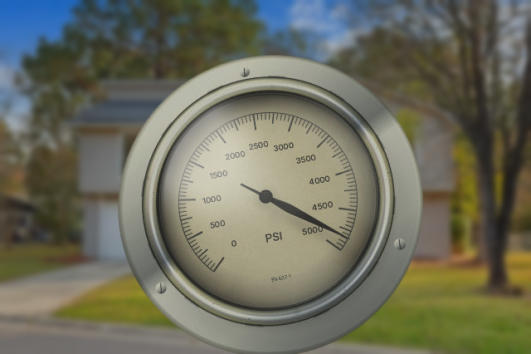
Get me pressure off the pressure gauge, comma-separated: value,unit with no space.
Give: 4850,psi
